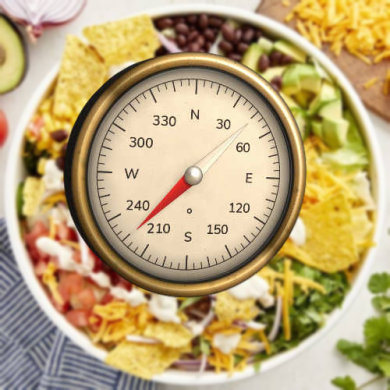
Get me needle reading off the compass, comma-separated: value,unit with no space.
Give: 225,°
